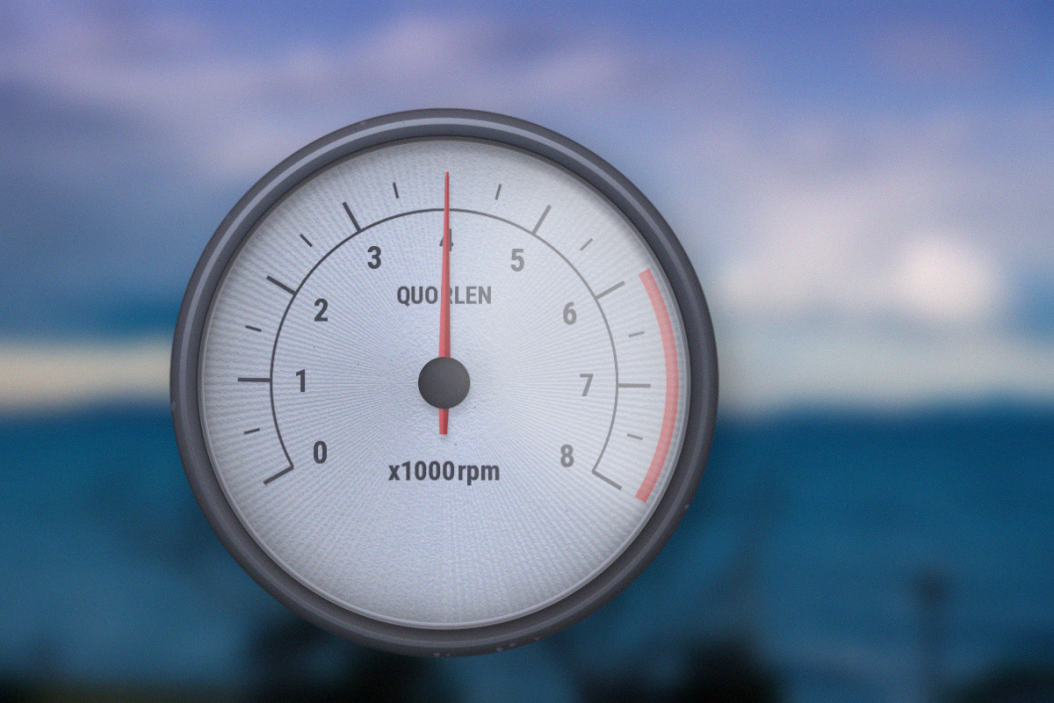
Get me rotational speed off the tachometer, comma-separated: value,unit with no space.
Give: 4000,rpm
